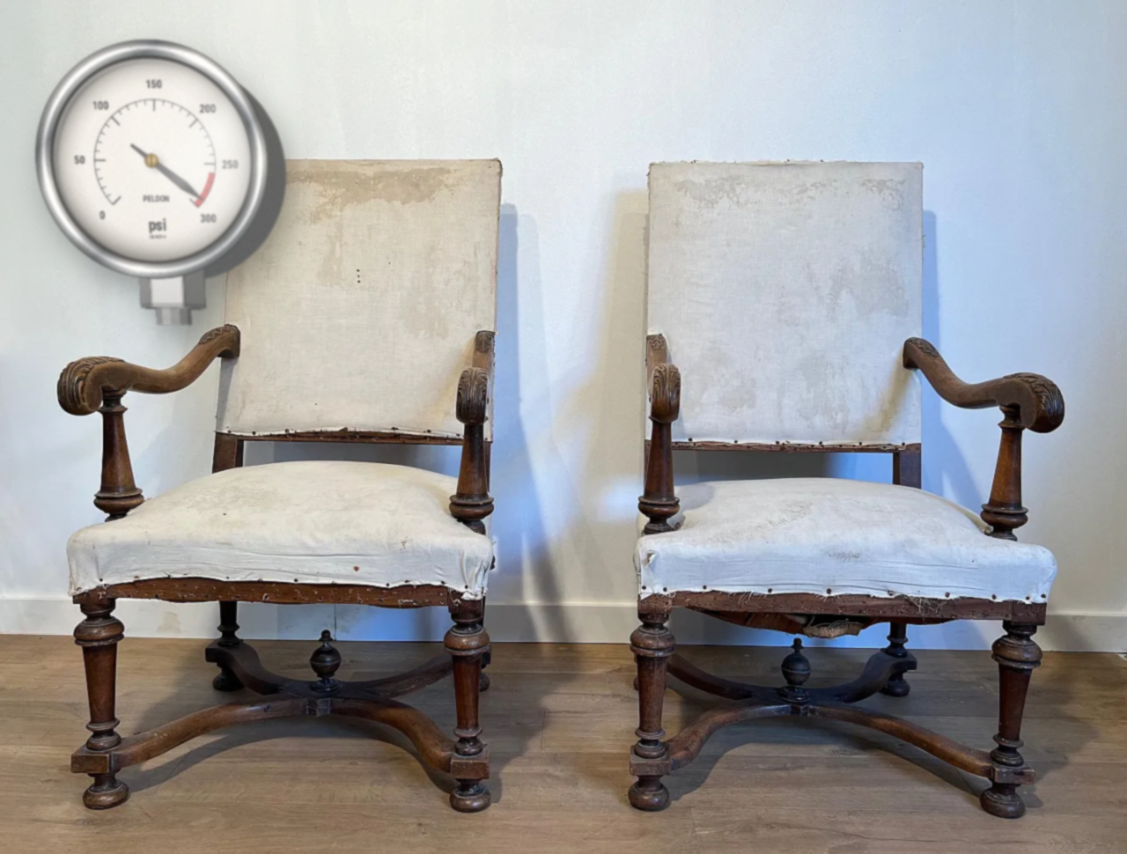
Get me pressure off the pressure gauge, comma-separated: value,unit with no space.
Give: 290,psi
